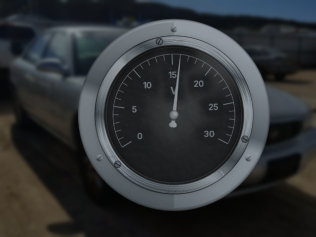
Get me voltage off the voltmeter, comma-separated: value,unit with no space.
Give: 16,V
